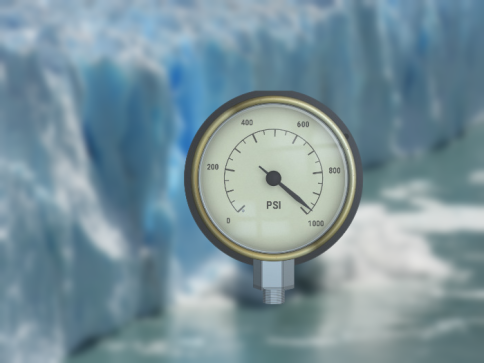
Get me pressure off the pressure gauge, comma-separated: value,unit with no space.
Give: 975,psi
